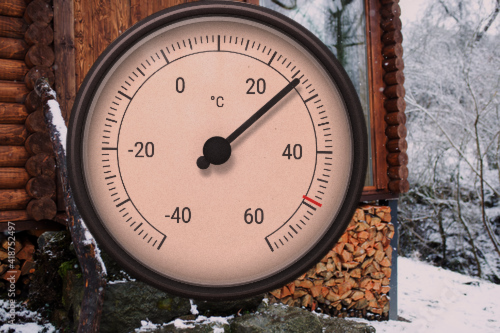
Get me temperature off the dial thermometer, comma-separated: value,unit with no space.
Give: 26,°C
